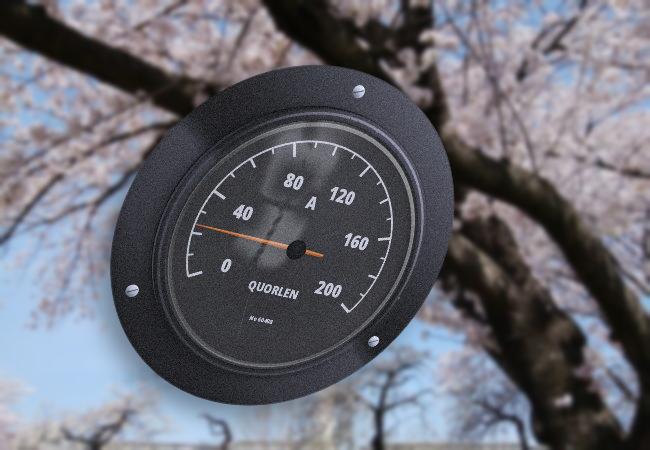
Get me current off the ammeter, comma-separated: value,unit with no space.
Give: 25,A
